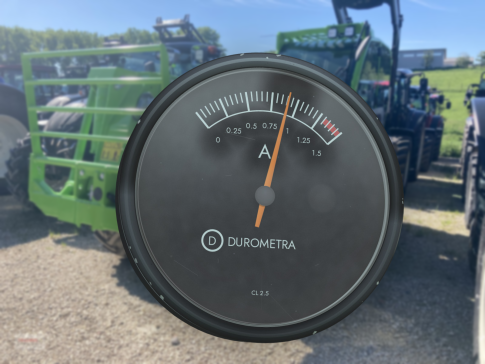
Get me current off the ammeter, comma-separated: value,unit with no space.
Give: 0.9,A
